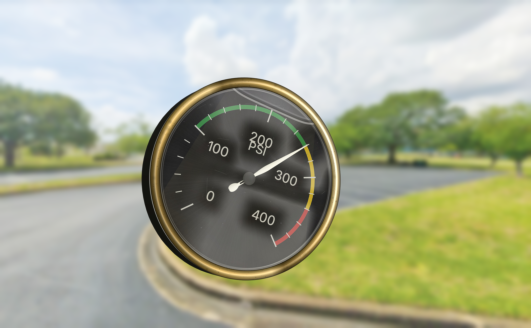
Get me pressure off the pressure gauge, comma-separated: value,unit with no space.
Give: 260,psi
